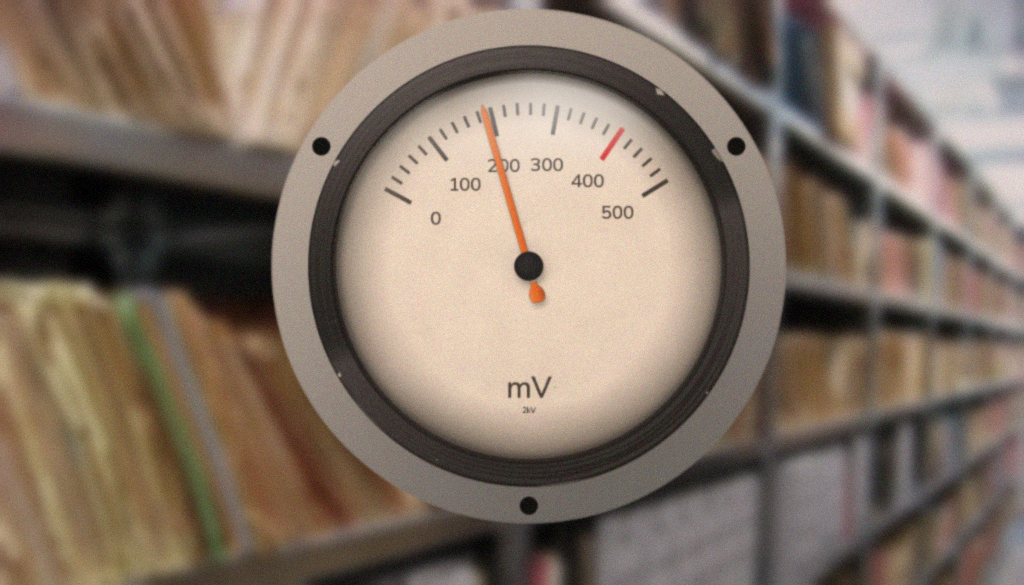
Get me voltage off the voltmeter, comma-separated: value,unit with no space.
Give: 190,mV
